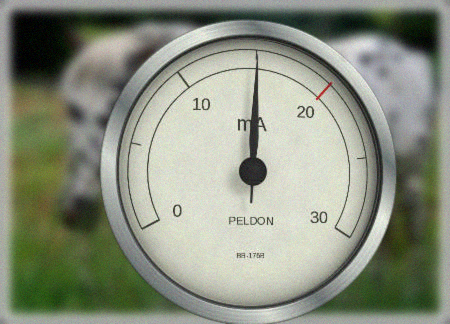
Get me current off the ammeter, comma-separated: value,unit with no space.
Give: 15,mA
